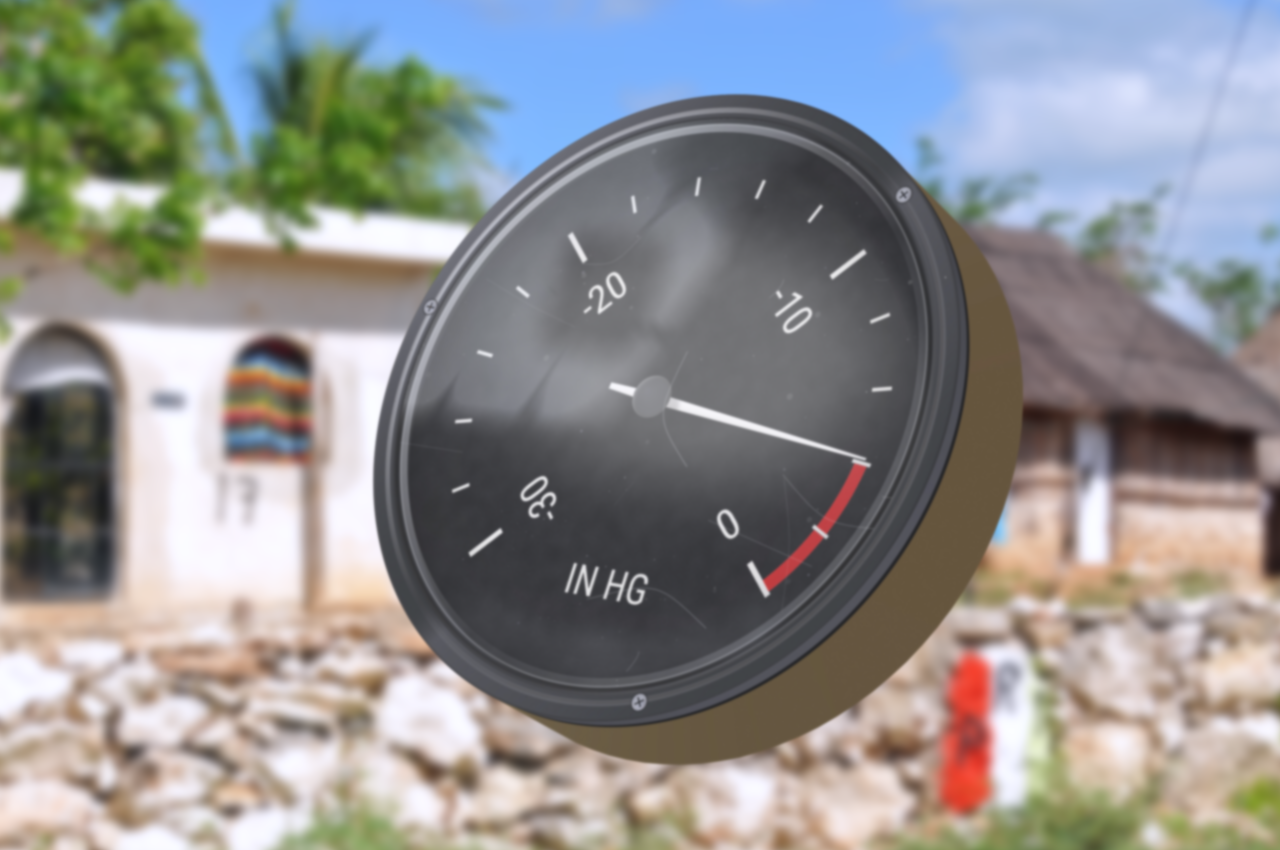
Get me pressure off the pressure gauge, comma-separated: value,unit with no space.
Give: -4,inHg
